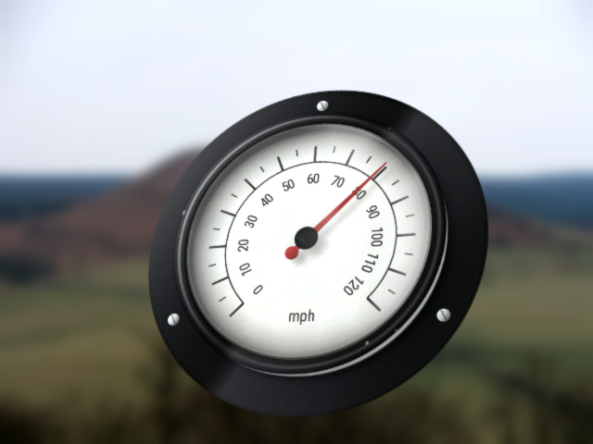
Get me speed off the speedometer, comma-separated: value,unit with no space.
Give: 80,mph
